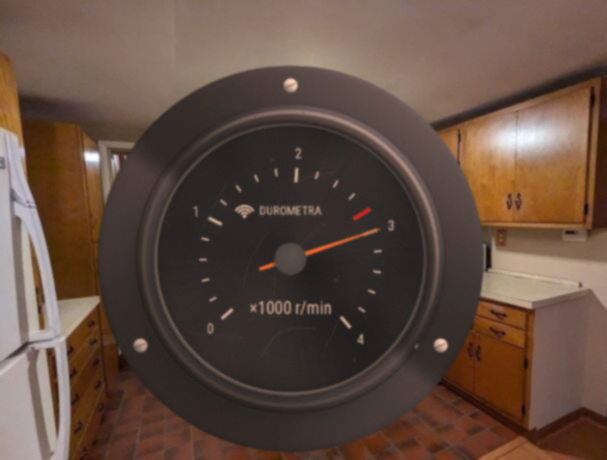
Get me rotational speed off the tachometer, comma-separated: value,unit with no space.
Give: 3000,rpm
